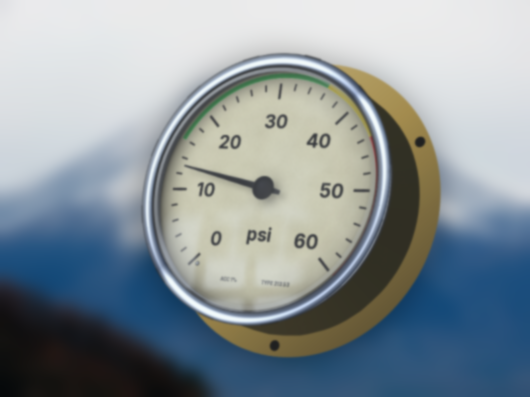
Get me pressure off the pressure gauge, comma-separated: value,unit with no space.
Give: 13,psi
